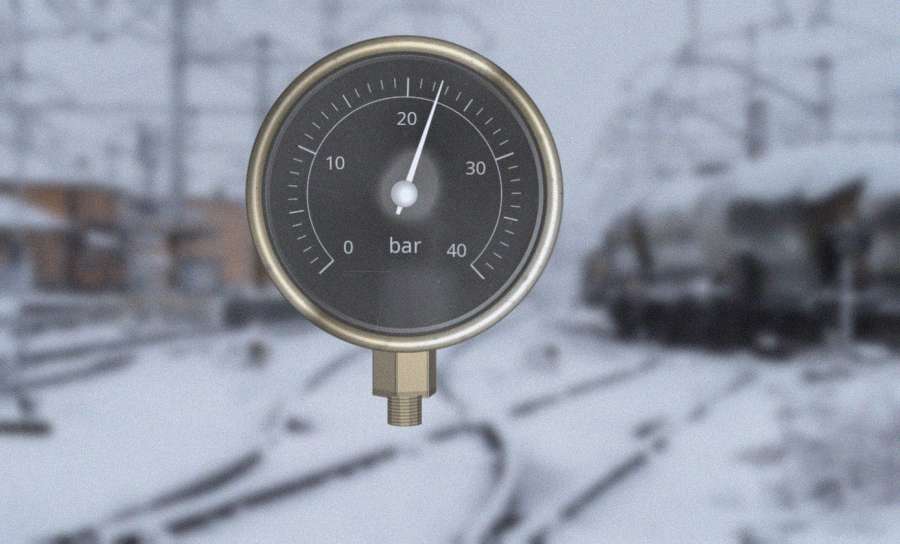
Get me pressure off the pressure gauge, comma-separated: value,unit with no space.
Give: 22.5,bar
